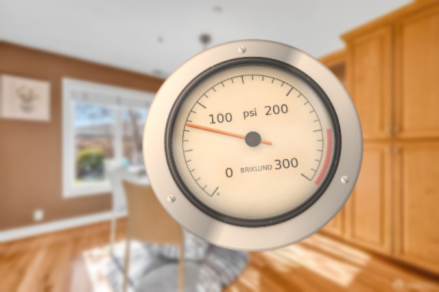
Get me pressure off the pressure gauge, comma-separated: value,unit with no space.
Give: 75,psi
